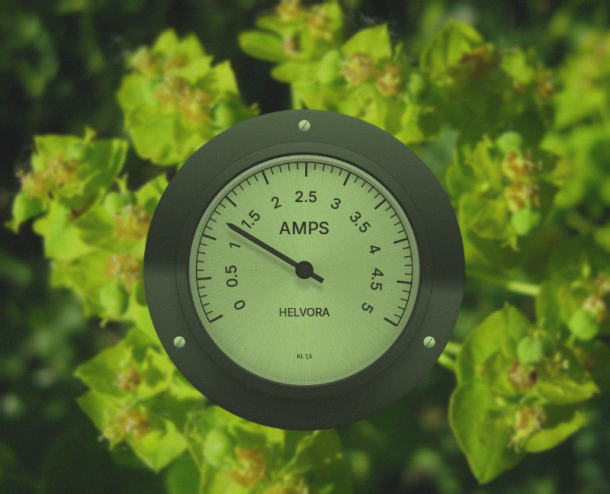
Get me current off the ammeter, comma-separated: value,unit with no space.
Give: 1.25,A
